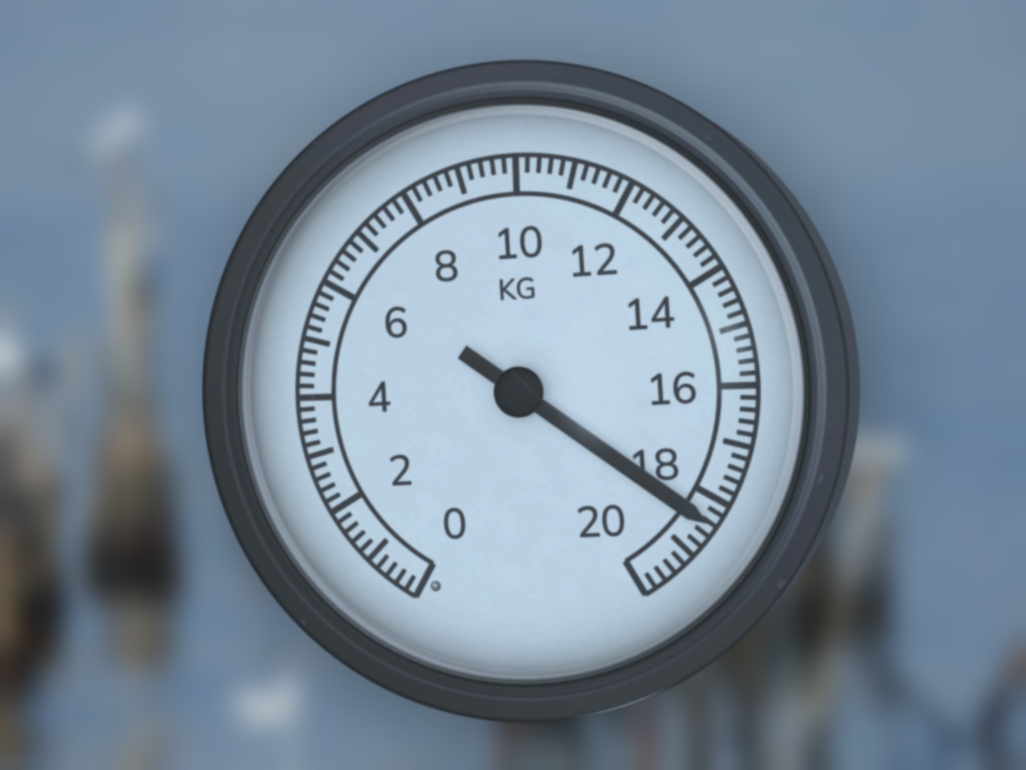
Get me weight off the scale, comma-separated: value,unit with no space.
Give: 18.4,kg
